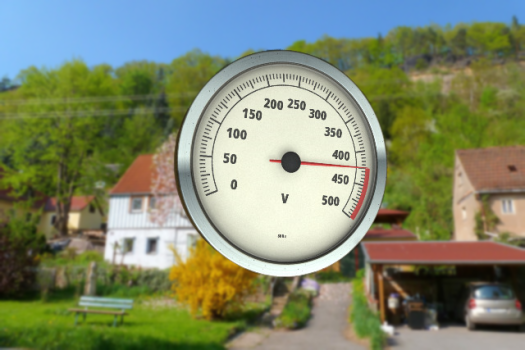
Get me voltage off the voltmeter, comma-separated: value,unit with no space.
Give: 425,V
